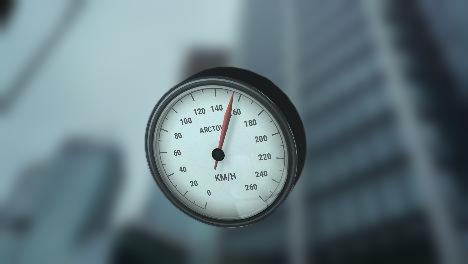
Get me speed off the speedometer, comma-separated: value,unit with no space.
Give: 155,km/h
